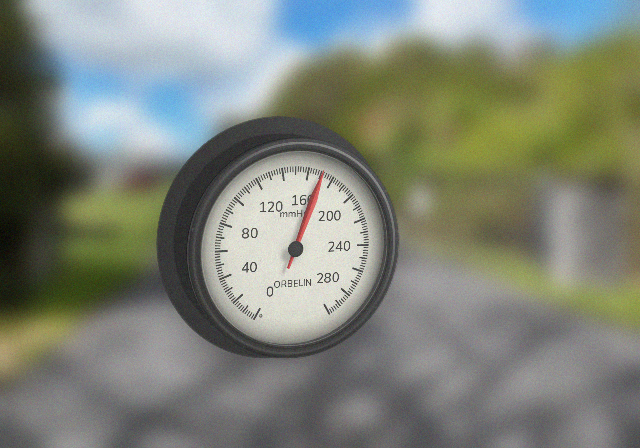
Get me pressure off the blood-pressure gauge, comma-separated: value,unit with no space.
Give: 170,mmHg
